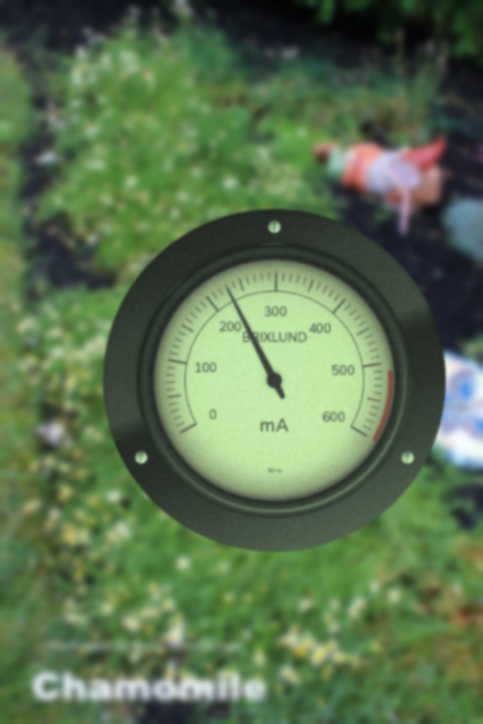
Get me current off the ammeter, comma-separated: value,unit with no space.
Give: 230,mA
